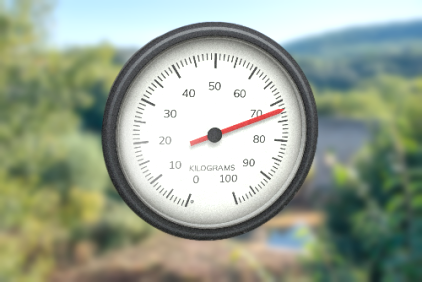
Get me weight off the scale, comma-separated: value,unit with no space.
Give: 72,kg
